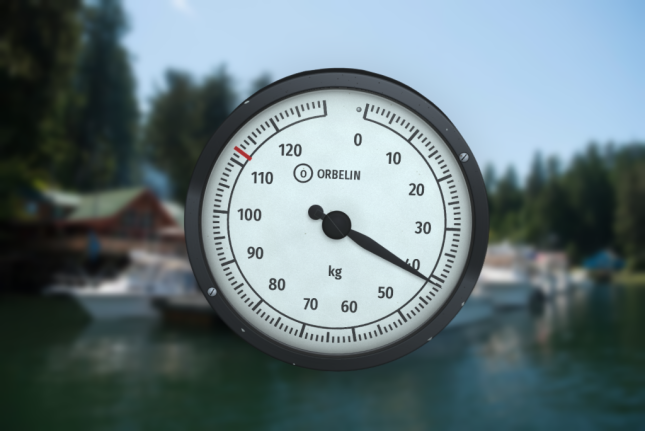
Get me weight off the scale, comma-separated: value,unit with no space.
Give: 41,kg
